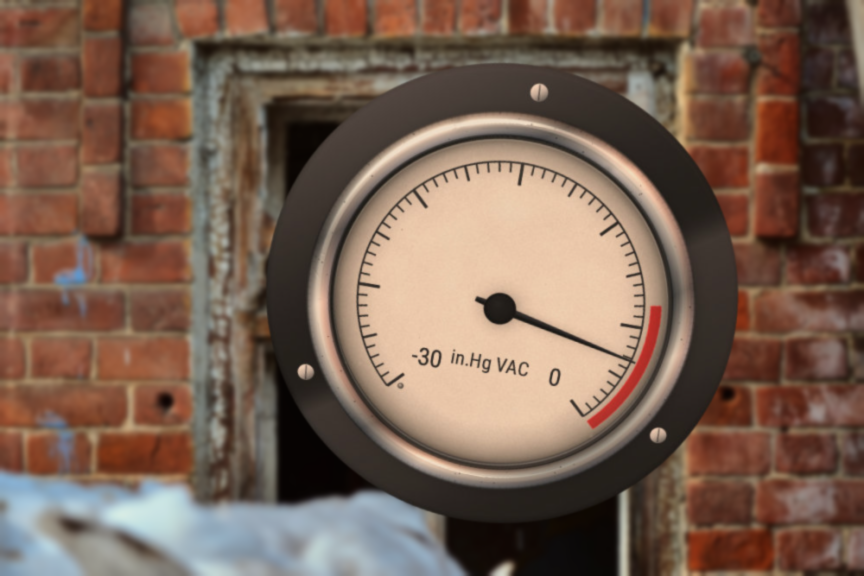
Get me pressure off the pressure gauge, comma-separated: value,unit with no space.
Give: -3.5,inHg
